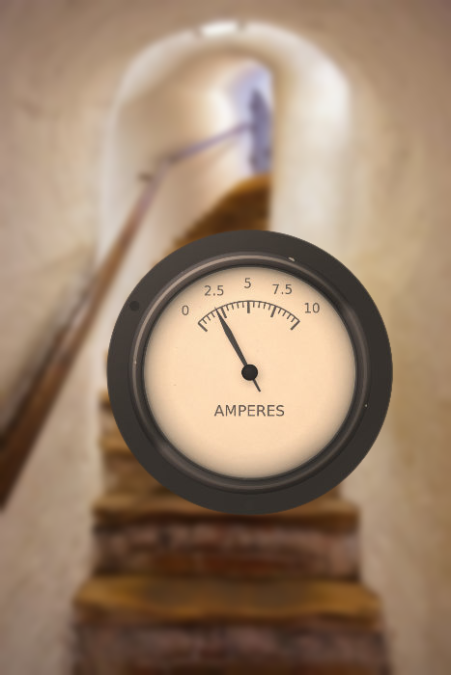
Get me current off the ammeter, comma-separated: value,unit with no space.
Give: 2,A
